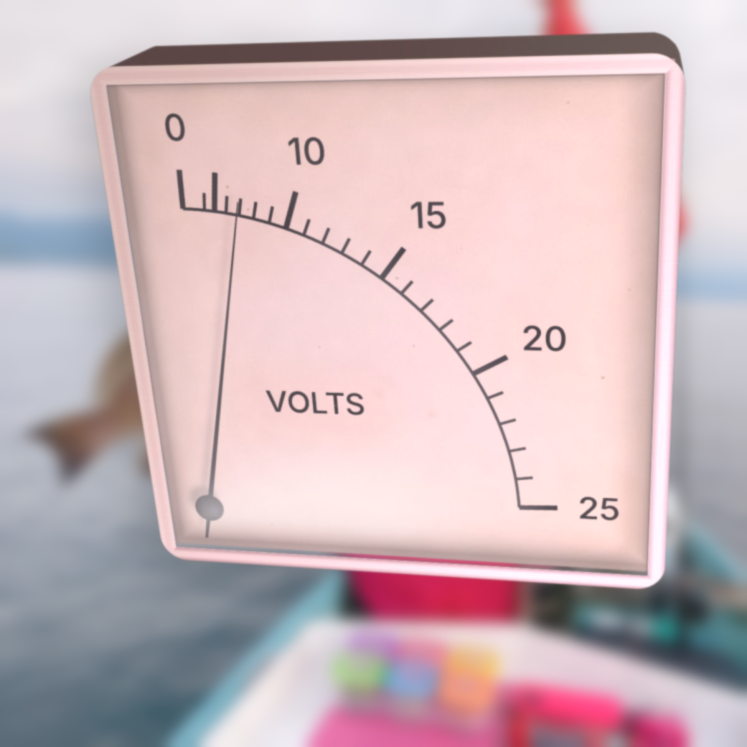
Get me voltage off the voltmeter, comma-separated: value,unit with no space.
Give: 7,V
